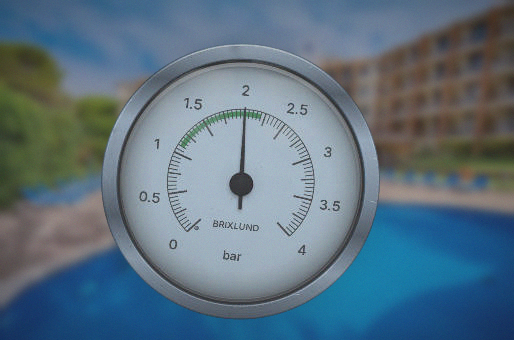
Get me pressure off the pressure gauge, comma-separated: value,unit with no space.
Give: 2,bar
